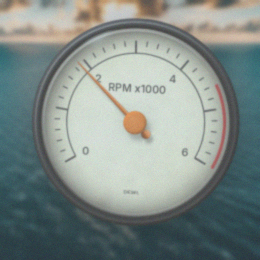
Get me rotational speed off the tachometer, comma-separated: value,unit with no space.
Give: 1900,rpm
